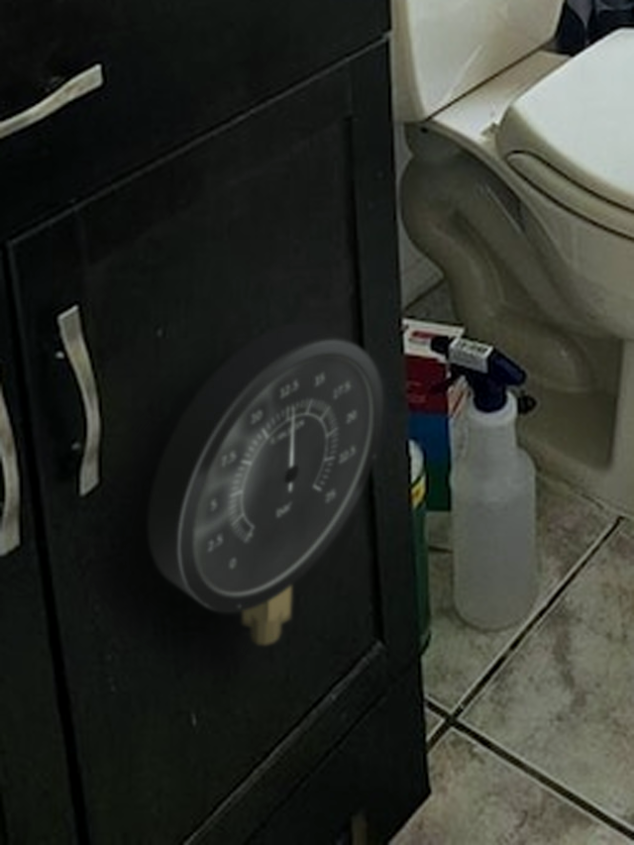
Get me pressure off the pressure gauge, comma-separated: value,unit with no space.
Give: 12.5,bar
